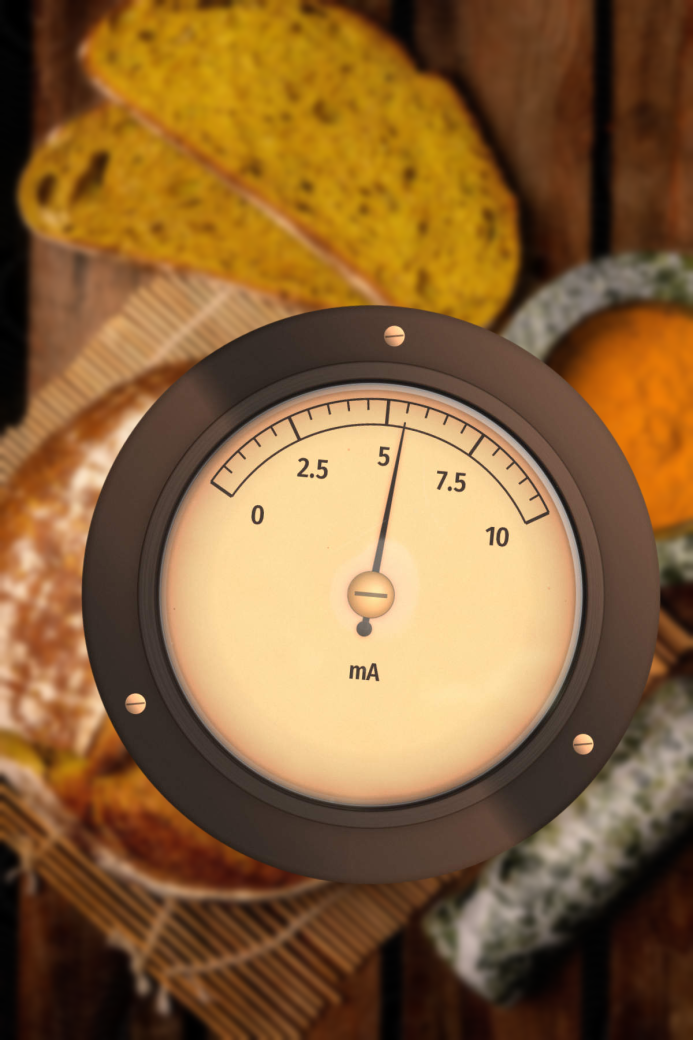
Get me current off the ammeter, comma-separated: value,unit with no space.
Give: 5.5,mA
